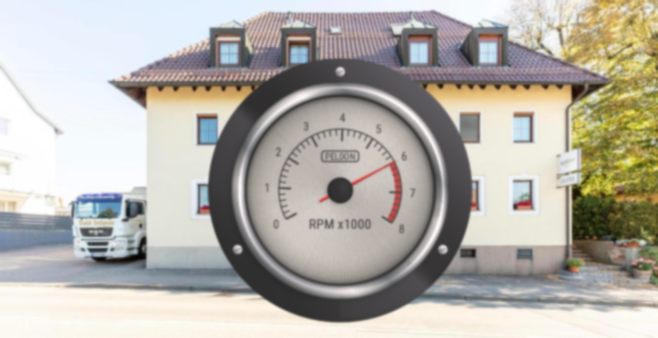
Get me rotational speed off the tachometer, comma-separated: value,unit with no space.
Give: 6000,rpm
